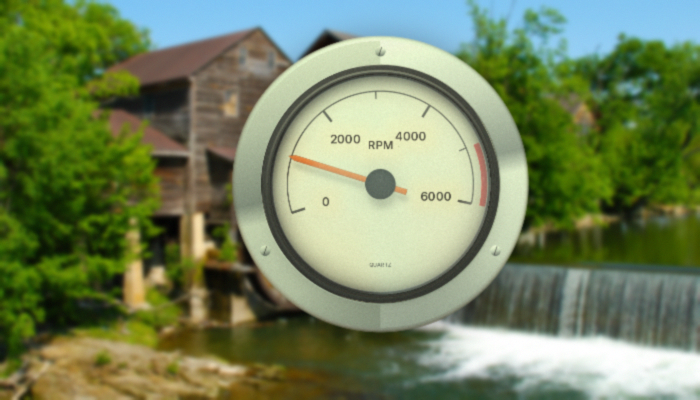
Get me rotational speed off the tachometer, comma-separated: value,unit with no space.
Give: 1000,rpm
